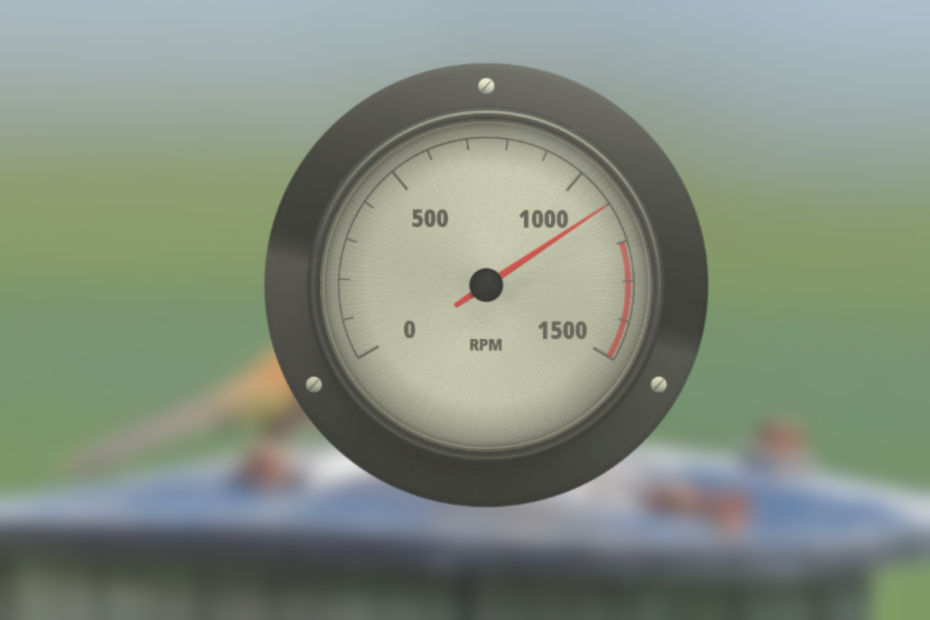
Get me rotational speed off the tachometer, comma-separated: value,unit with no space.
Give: 1100,rpm
